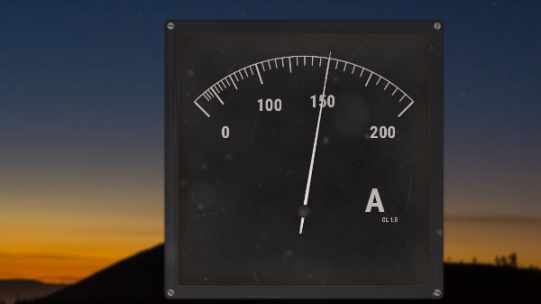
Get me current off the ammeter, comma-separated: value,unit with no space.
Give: 150,A
